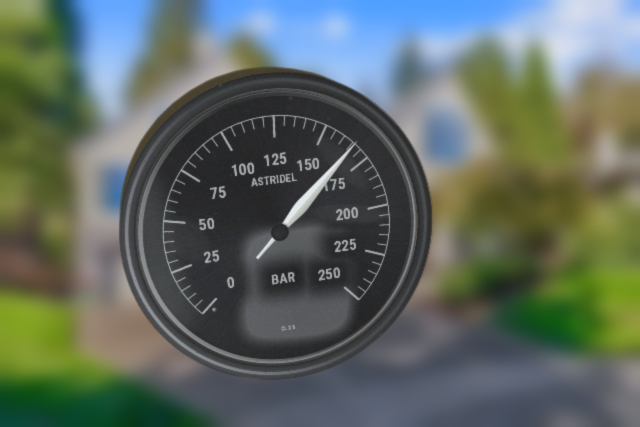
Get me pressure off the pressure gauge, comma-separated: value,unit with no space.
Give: 165,bar
